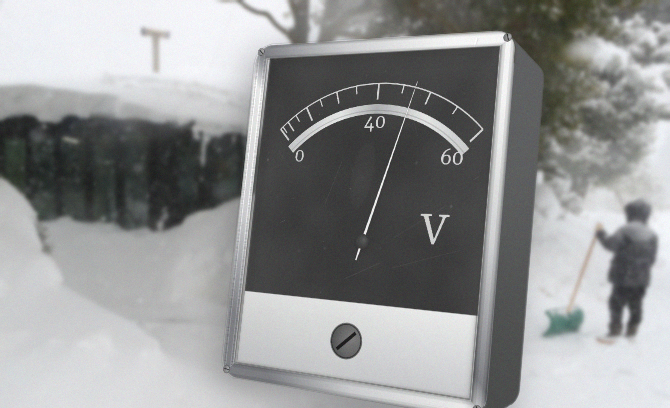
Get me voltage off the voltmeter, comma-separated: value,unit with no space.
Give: 47.5,V
